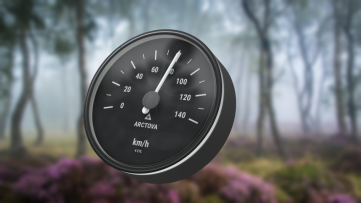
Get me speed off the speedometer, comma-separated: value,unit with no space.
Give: 80,km/h
